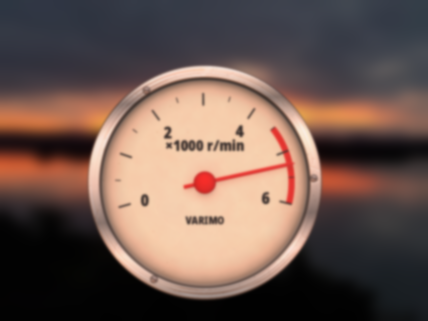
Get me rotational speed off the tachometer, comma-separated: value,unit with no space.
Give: 5250,rpm
